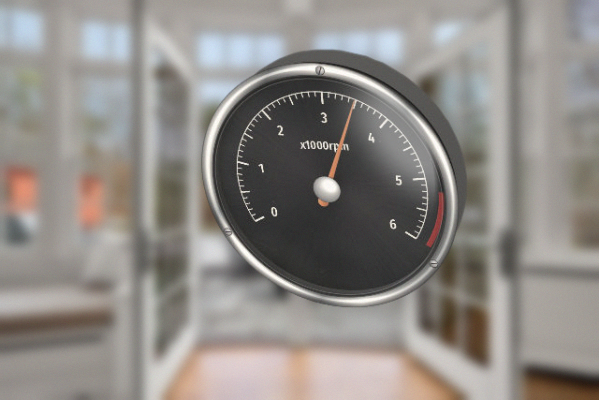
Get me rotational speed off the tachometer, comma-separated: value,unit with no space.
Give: 3500,rpm
